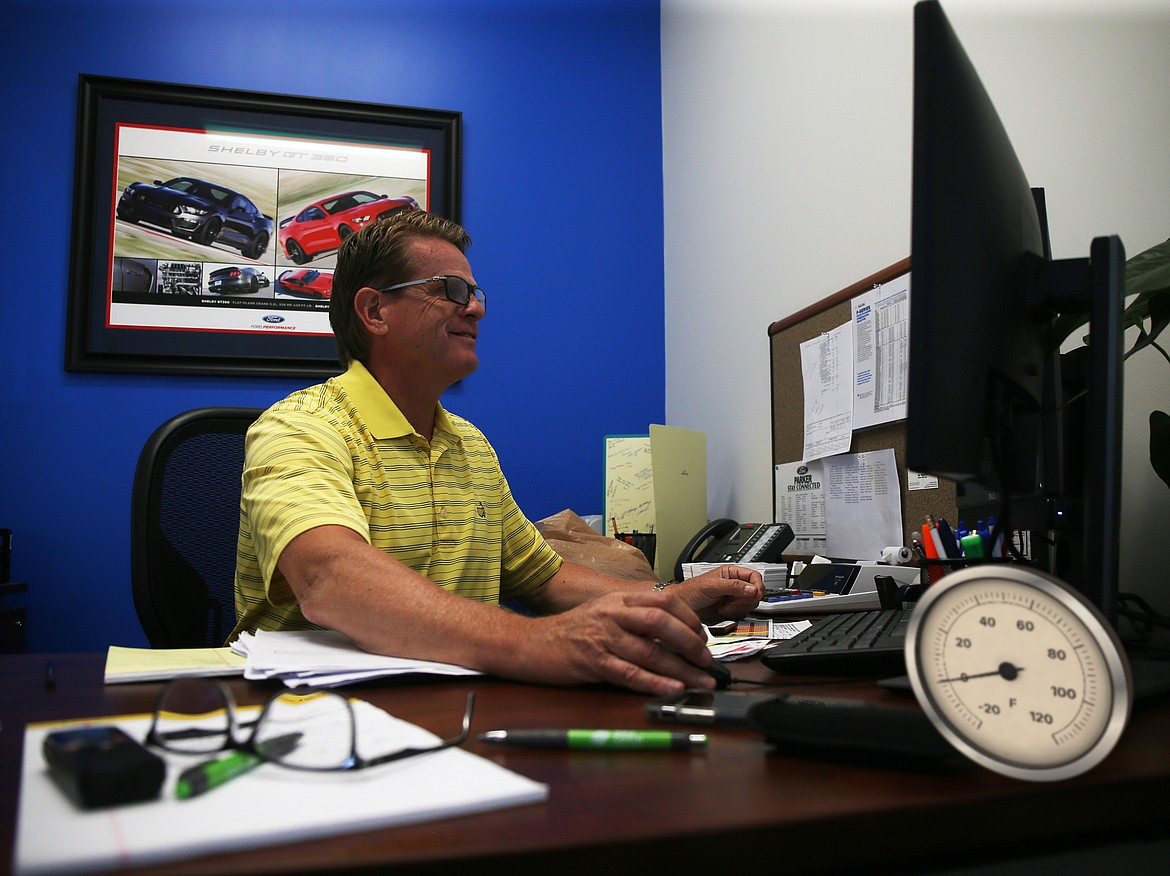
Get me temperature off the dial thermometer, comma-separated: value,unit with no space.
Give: 0,°F
